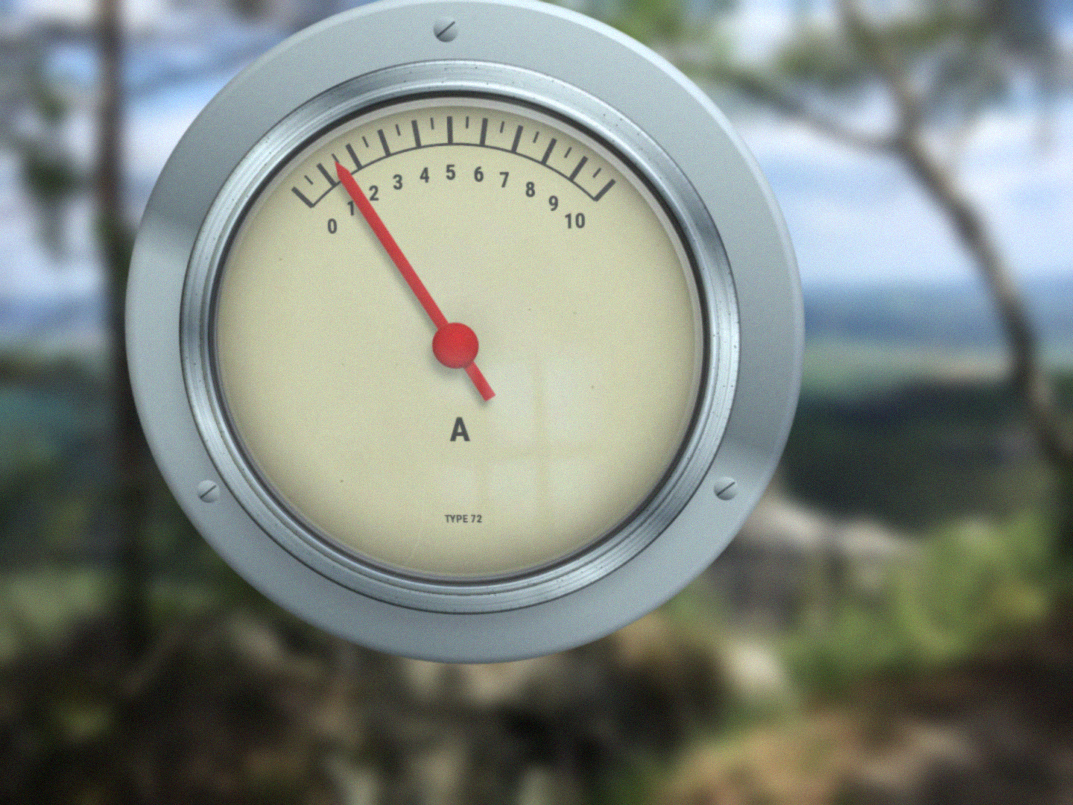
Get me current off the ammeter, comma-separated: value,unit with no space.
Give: 1.5,A
